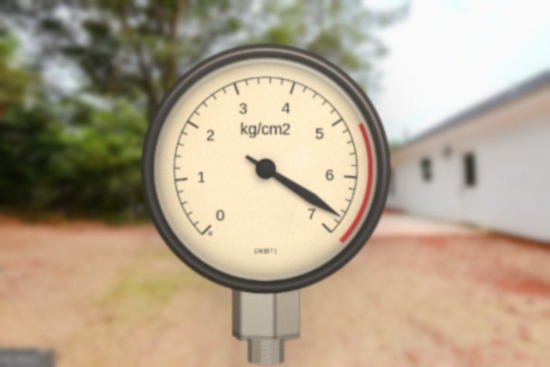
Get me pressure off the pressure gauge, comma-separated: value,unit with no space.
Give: 6.7,kg/cm²
